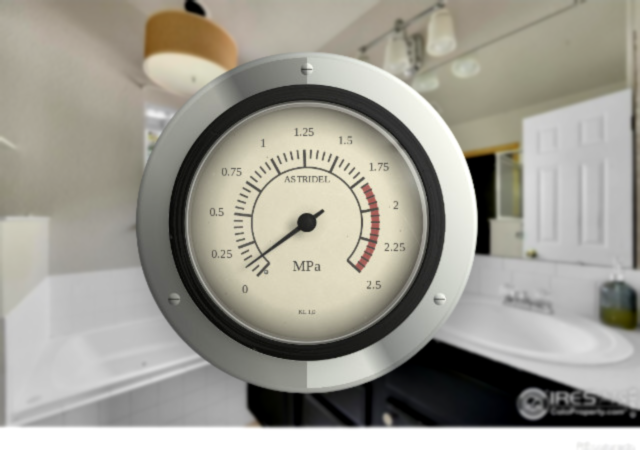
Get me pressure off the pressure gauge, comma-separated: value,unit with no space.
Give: 0.1,MPa
